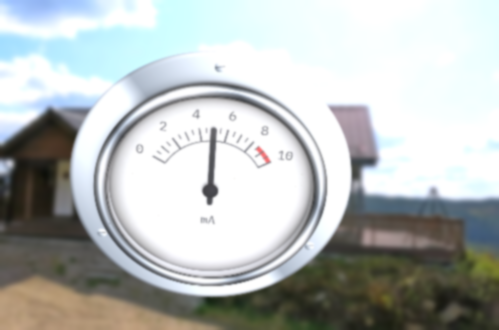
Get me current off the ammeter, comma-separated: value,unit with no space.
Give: 5,mA
